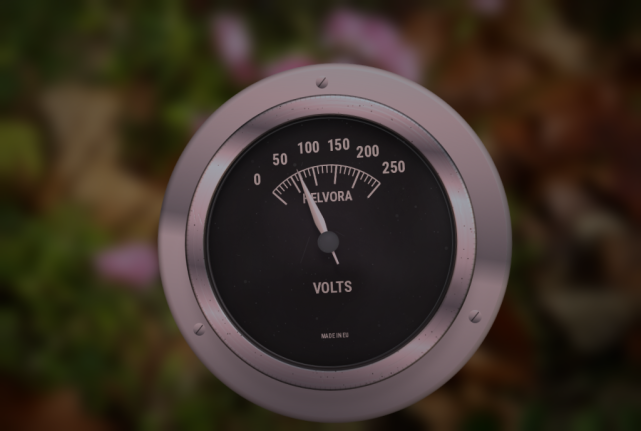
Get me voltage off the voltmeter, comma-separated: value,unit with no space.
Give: 70,V
